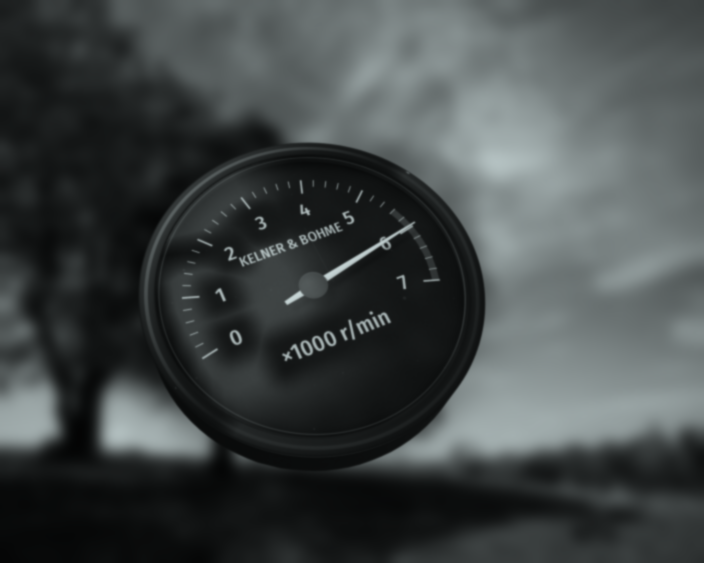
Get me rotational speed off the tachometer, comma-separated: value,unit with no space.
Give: 6000,rpm
